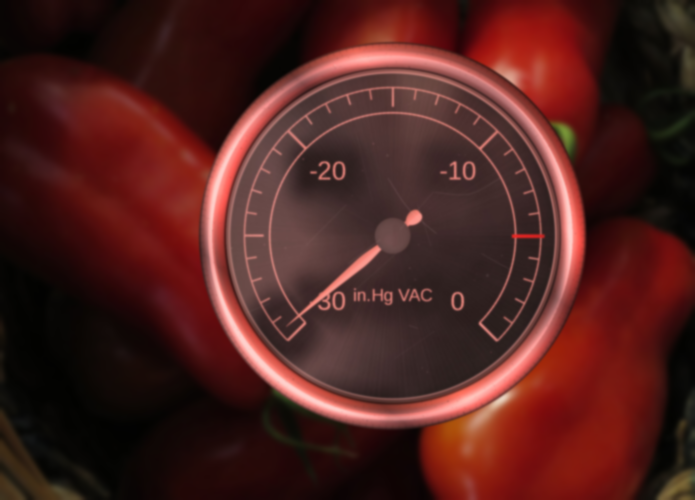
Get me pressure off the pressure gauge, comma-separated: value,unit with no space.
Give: -29.5,inHg
